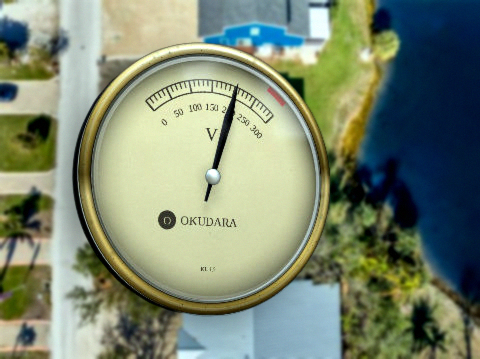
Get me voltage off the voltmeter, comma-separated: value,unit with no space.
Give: 200,V
